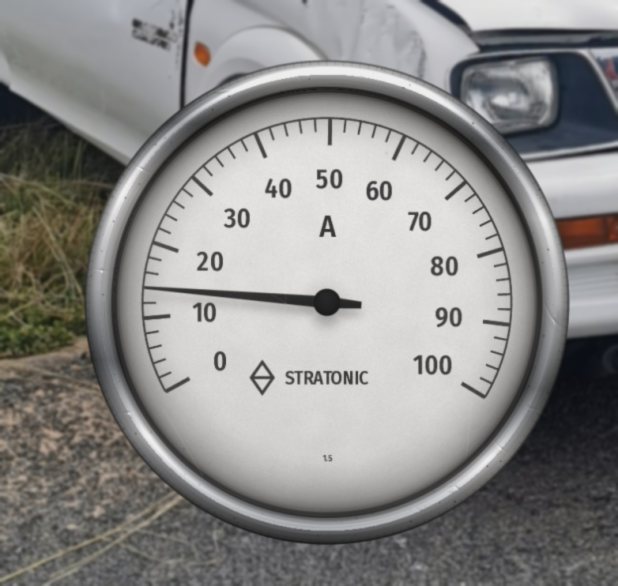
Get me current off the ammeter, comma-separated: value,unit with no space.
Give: 14,A
